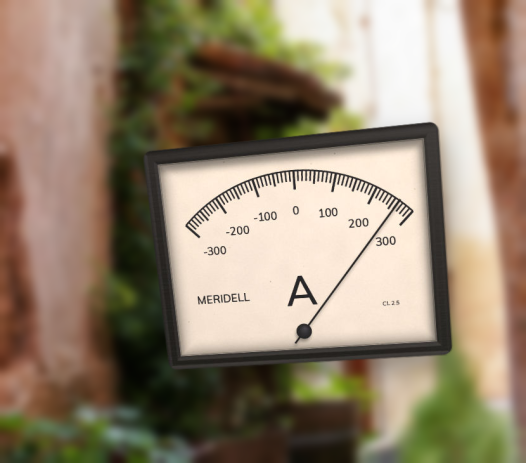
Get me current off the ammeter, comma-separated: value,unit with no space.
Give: 260,A
